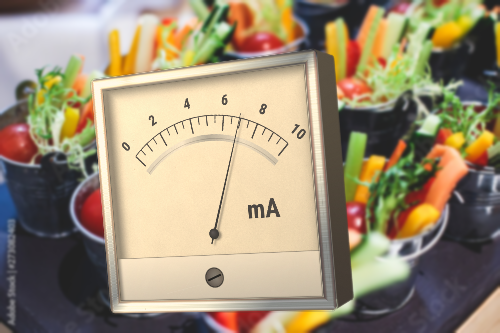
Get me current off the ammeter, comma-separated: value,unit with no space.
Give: 7,mA
